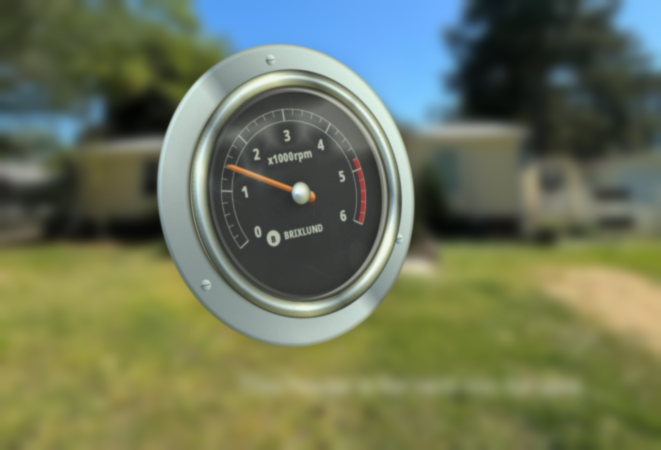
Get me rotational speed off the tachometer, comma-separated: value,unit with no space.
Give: 1400,rpm
